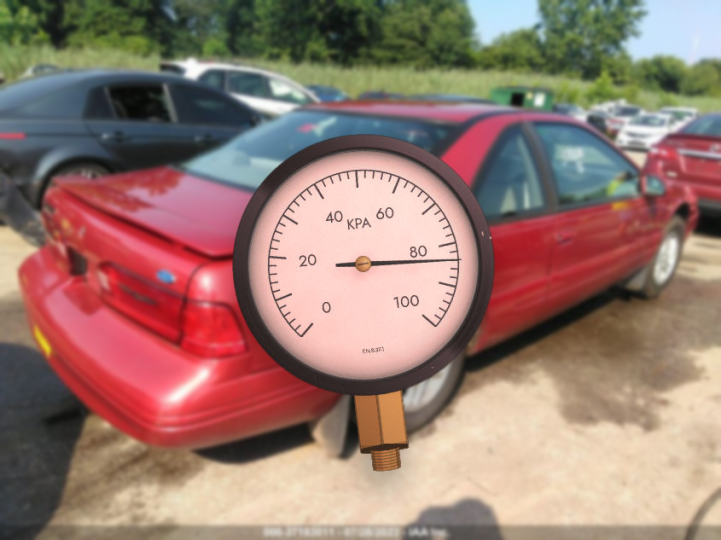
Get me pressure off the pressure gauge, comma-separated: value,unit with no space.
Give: 84,kPa
